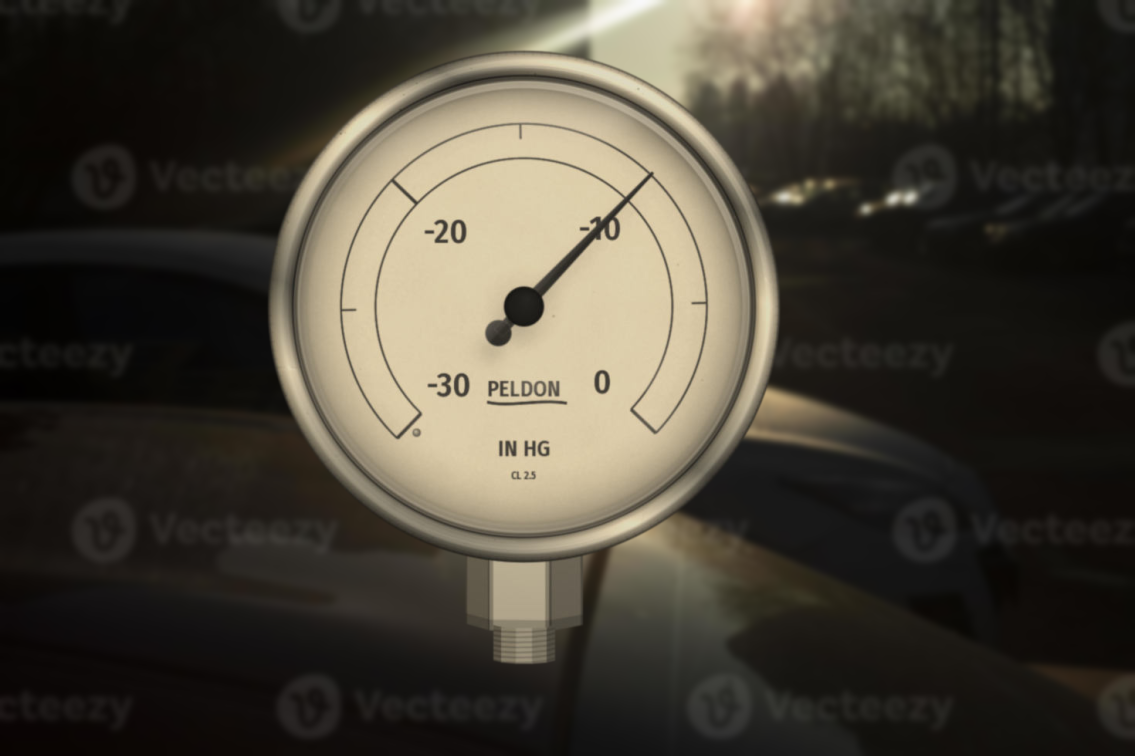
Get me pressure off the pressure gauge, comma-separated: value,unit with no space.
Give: -10,inHg
